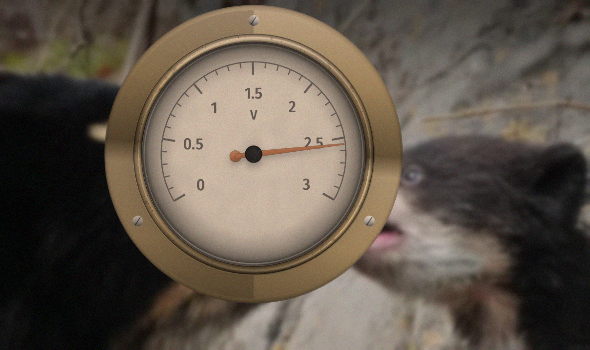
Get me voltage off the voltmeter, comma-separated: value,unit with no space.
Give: 2.55,V
